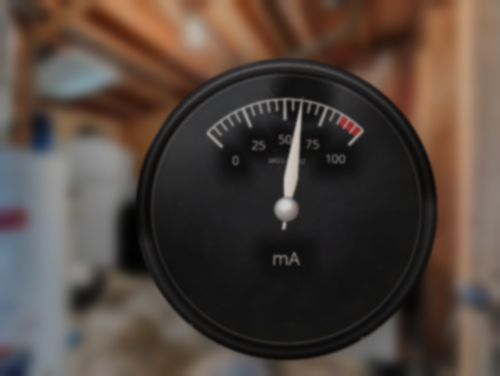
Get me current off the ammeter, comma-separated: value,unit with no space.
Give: 60,mA
